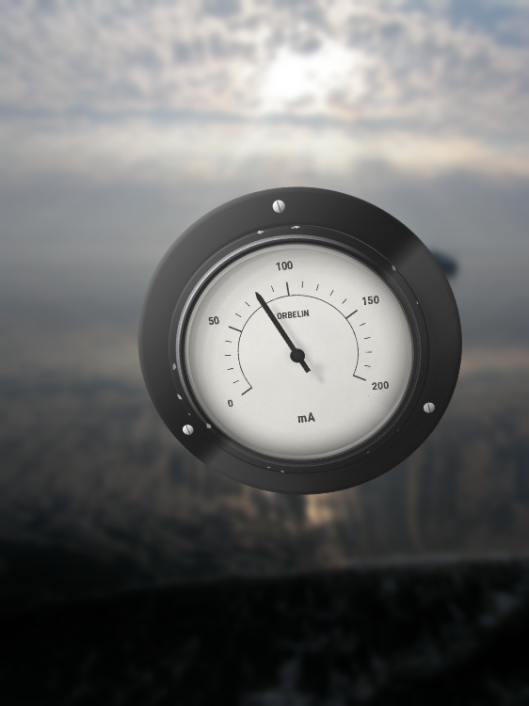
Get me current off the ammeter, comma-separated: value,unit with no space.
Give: 80,mA
